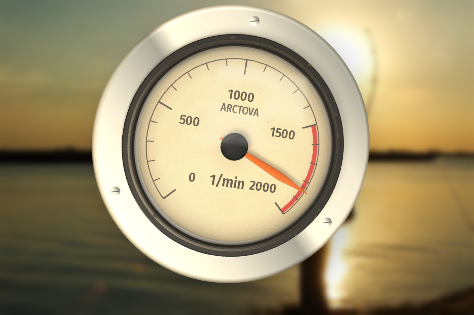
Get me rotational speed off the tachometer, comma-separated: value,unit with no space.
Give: 1850,rpm
